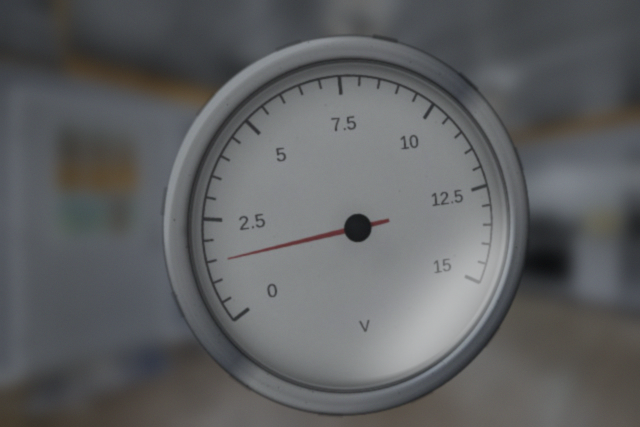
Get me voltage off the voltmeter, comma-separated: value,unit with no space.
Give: 1.5,V
